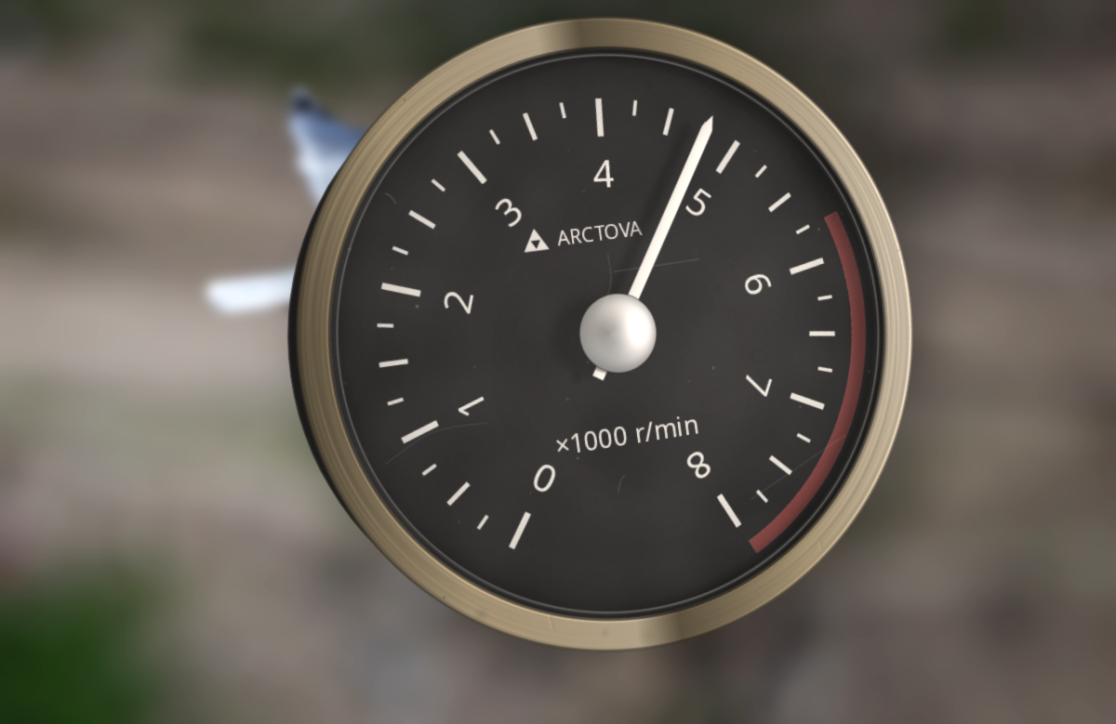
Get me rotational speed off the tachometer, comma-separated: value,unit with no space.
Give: 4750,rpm
